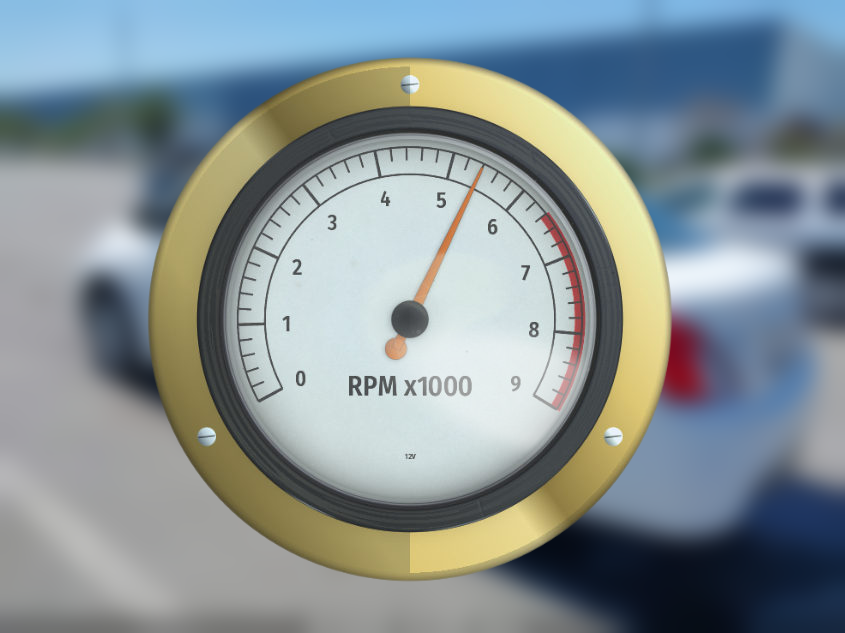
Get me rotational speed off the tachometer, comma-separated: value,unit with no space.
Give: 5400,rpm
